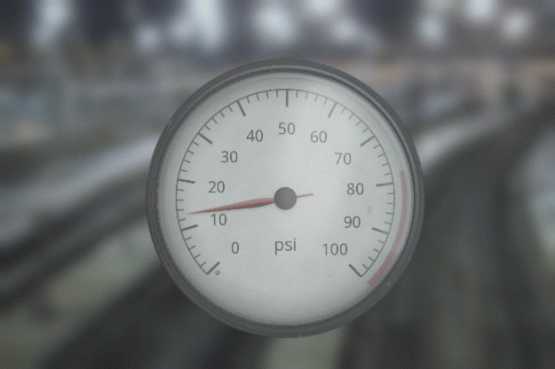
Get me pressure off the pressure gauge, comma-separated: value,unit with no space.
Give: 13,psi
